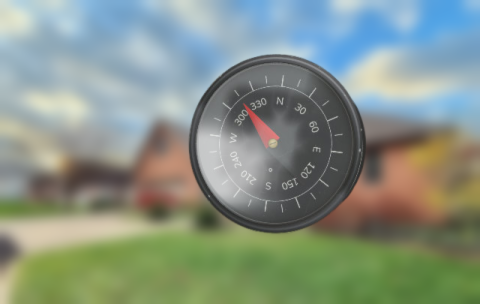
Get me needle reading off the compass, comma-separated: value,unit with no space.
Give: 315,°
